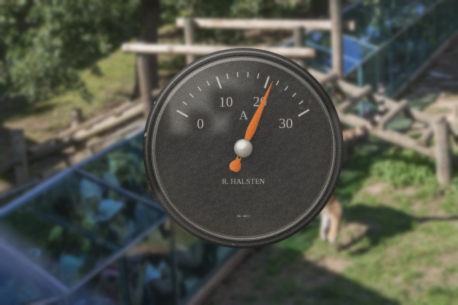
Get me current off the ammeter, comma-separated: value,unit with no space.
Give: 21,A
